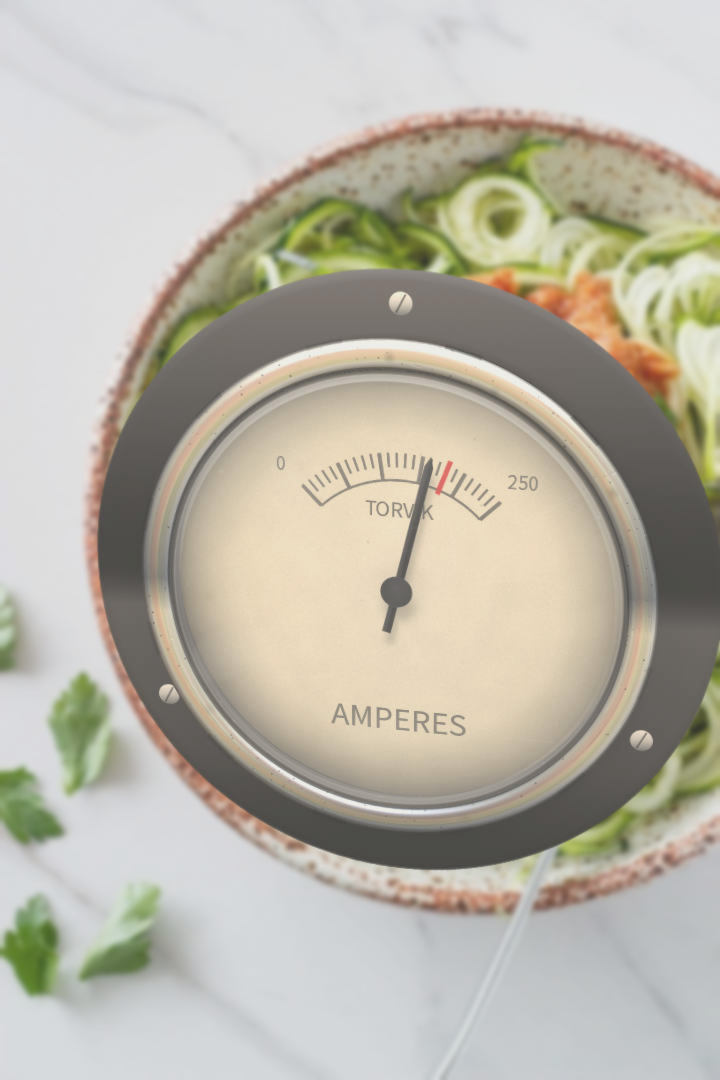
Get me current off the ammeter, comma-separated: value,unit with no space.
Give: 160,A
